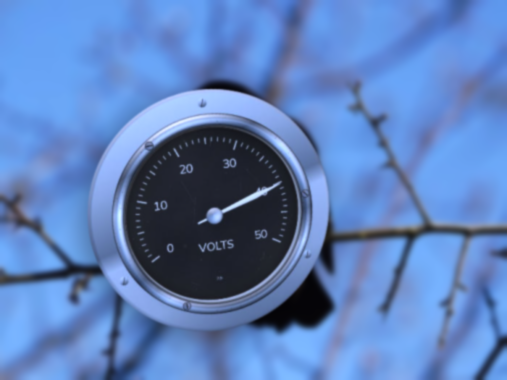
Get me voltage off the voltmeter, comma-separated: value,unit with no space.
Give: 40,V
